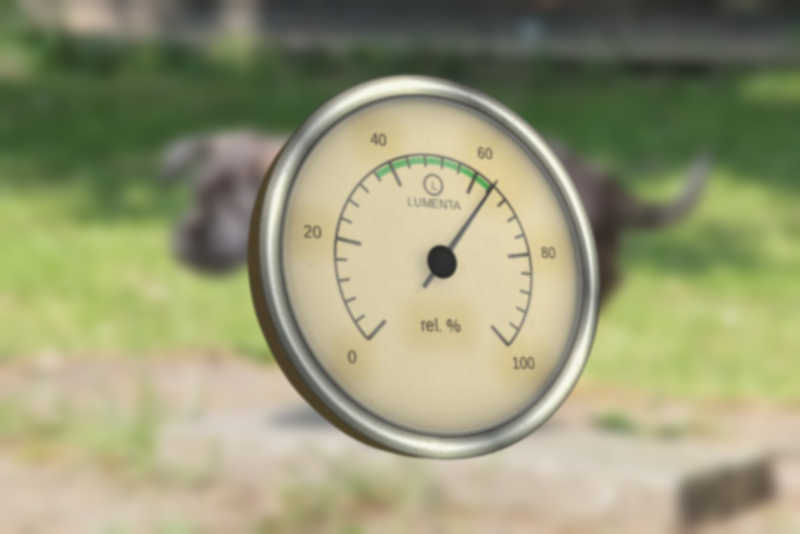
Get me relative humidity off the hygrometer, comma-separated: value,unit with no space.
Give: 64,%
